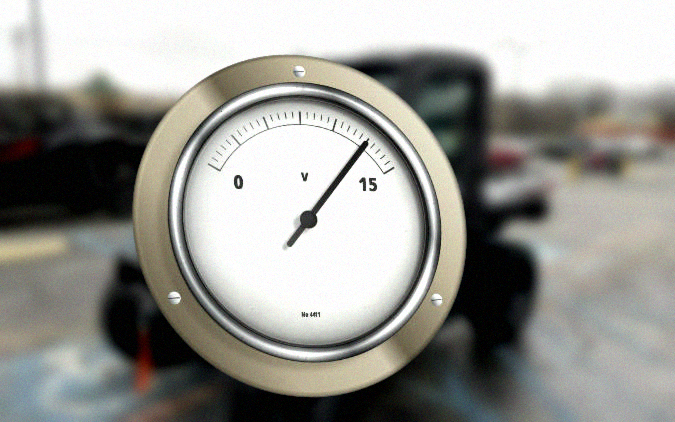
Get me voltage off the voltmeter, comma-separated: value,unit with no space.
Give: 12.5,V
